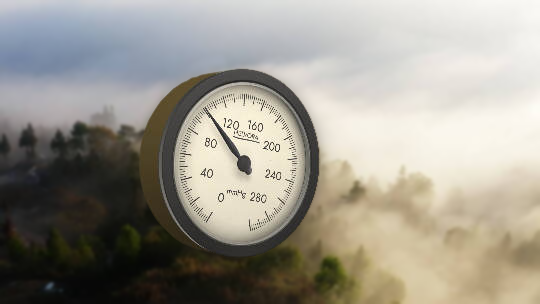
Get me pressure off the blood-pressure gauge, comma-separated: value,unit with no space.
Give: 100,mmHg
